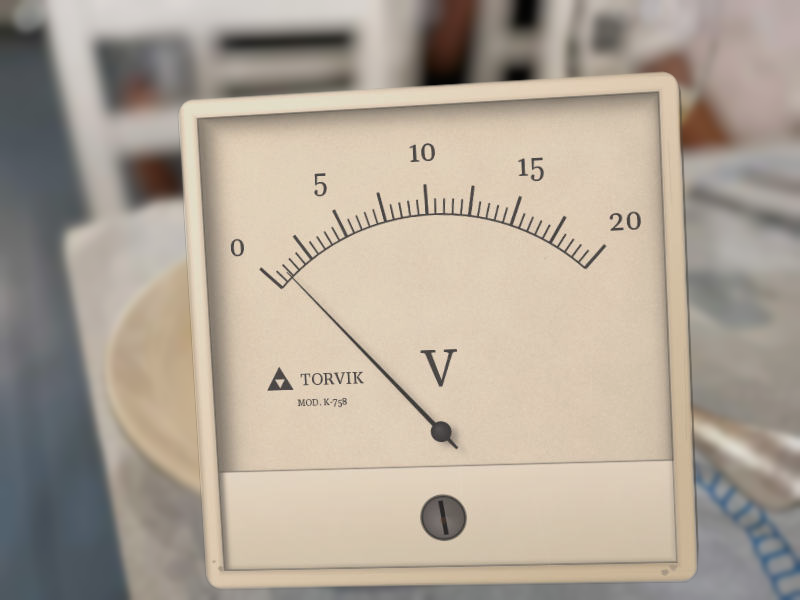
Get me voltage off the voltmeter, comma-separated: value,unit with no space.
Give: 1,V
